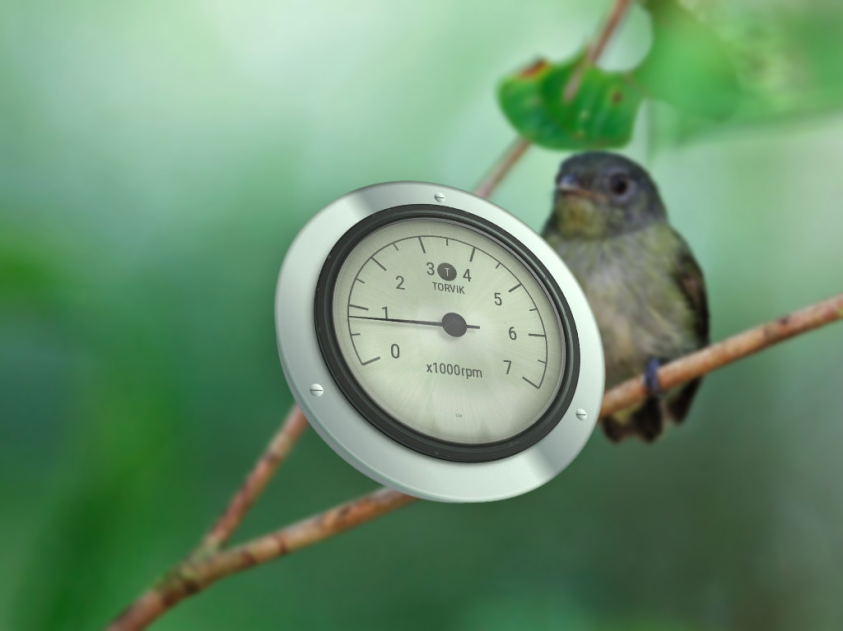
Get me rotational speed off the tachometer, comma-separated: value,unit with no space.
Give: 750,rpm
